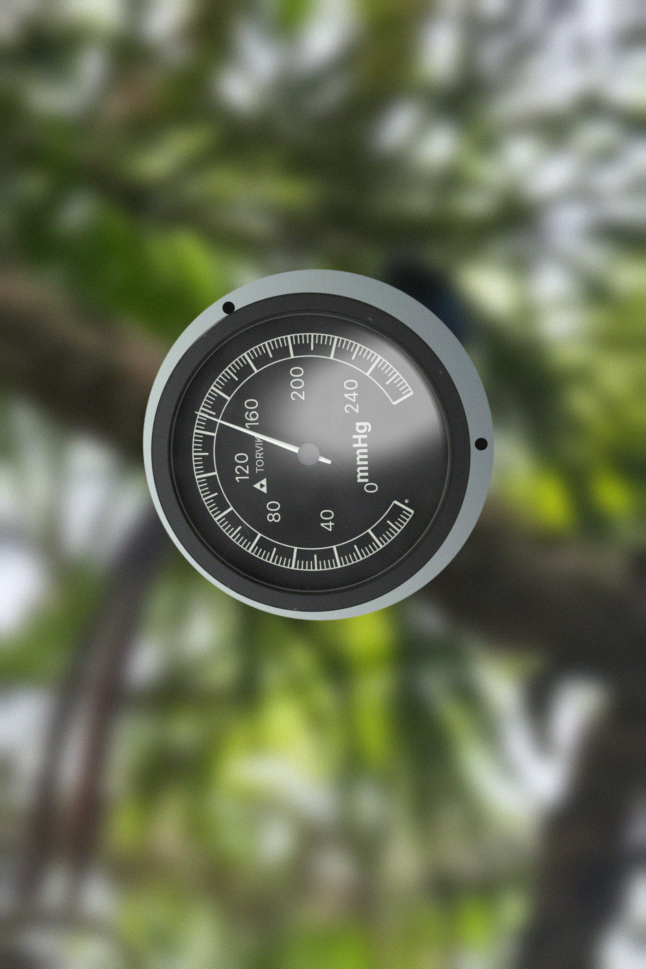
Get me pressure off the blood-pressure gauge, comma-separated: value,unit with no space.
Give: 148,mmHg
